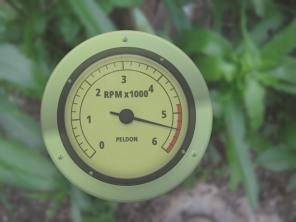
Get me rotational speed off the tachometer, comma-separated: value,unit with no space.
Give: 5400,rpm
